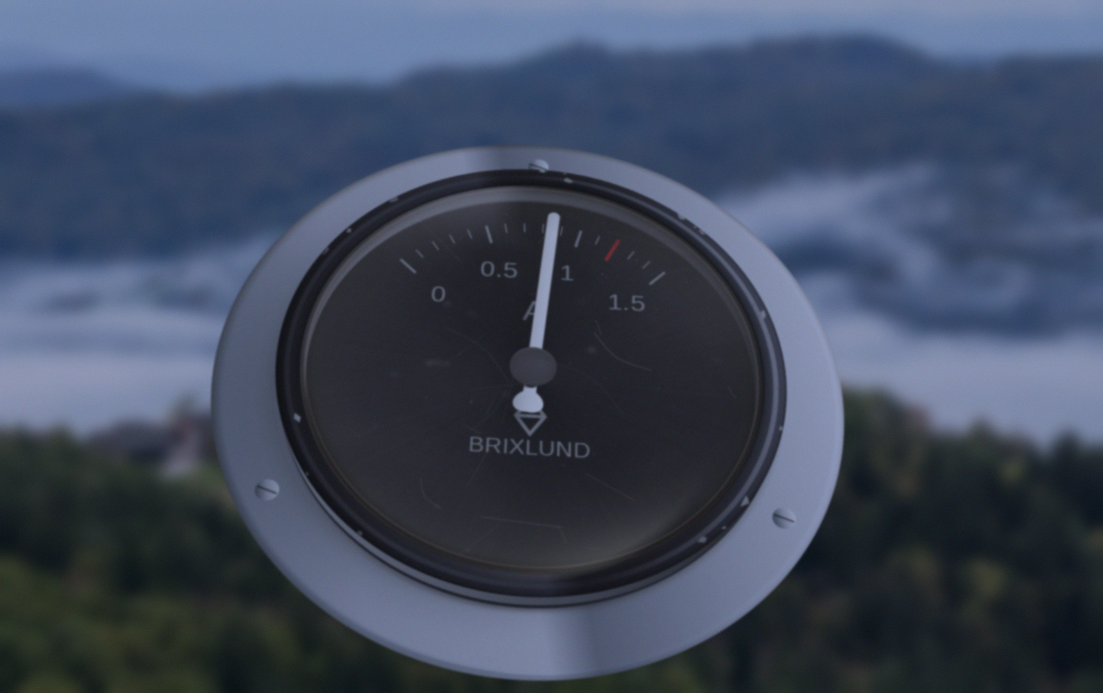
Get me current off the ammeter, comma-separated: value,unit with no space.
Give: 0.85,A
